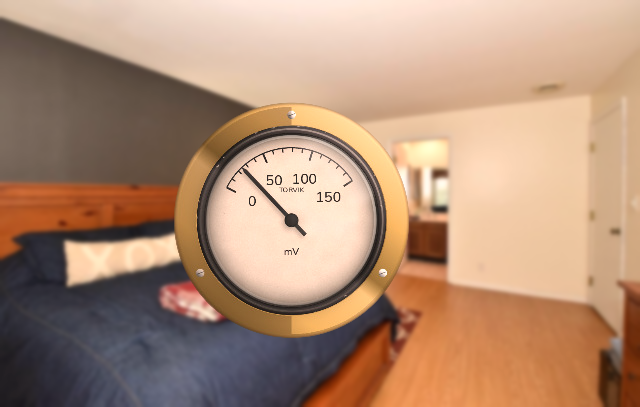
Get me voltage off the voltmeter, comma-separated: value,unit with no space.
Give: 25,mV
